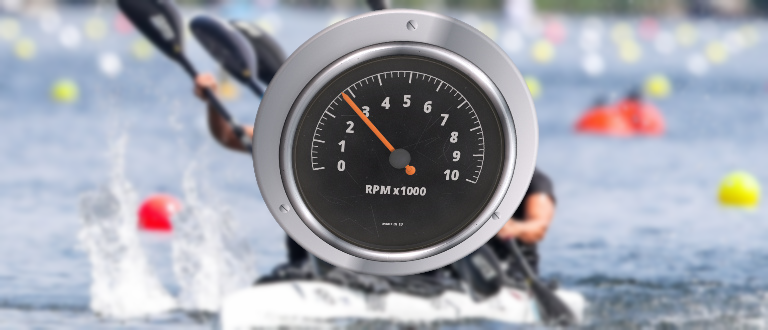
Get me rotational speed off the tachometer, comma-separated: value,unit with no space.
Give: 2800,rpm
